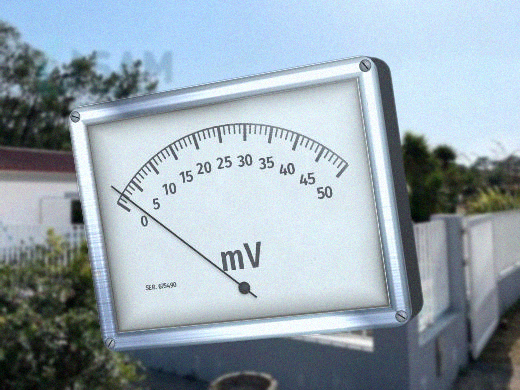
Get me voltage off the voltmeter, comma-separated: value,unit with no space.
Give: 2,mV
